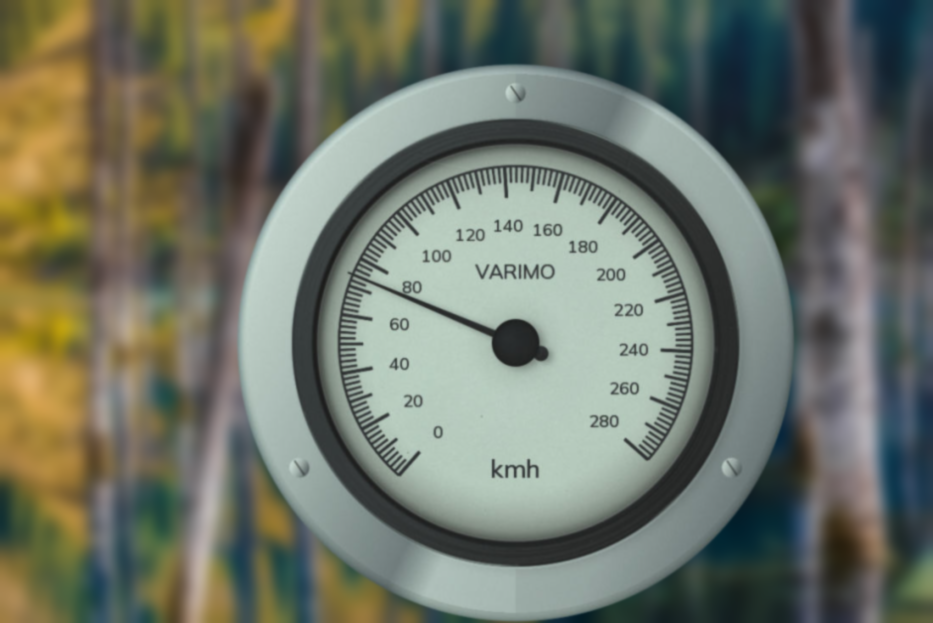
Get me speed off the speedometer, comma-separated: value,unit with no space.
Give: 74,km/h
